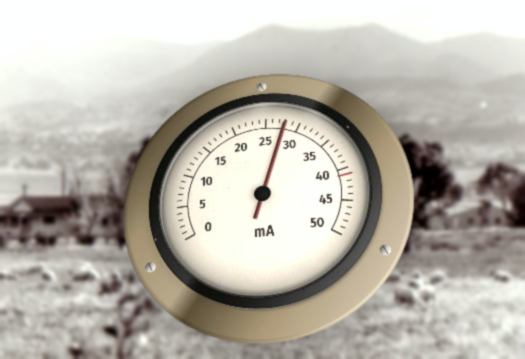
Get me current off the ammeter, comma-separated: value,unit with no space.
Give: 28,mA
